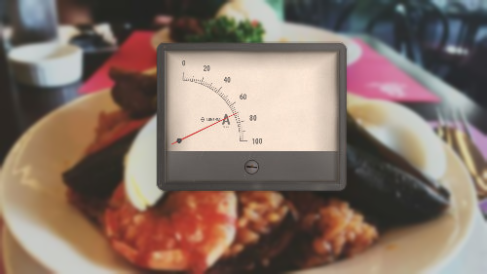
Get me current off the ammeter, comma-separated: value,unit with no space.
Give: 70,A
